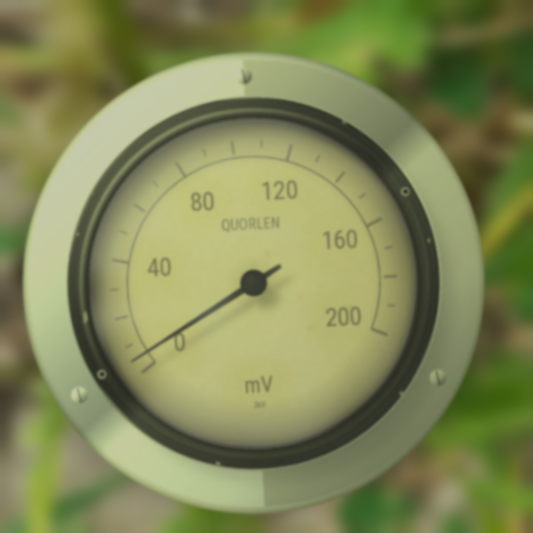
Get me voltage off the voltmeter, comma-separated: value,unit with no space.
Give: 5,mV
